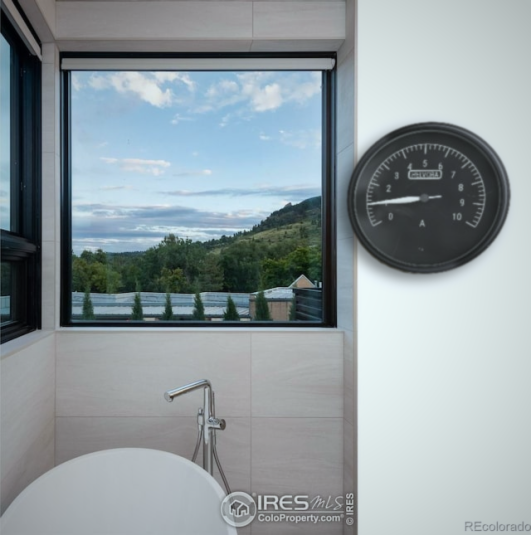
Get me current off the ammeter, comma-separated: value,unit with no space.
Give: 1,A
